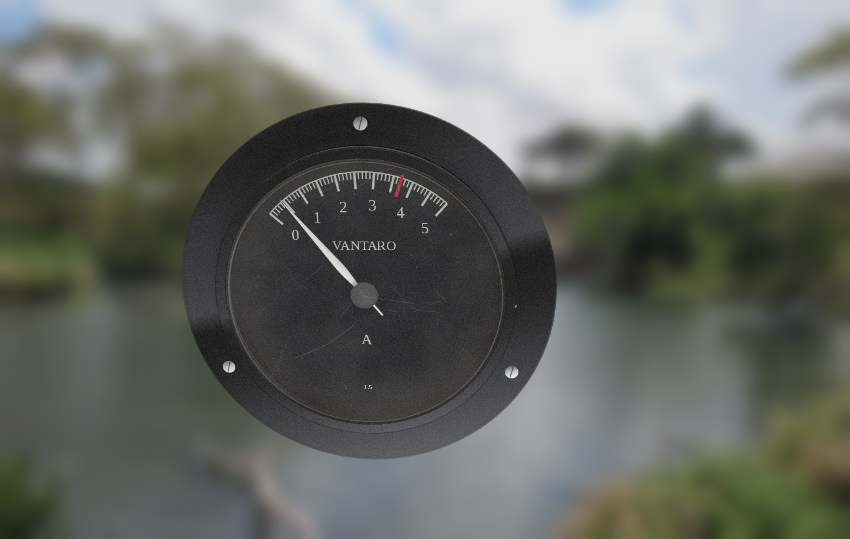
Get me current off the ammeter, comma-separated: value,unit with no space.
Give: 0.5,A
